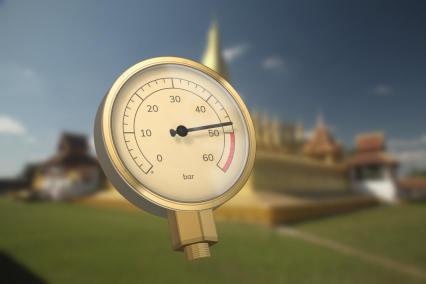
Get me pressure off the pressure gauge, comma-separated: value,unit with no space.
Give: 48,bar
